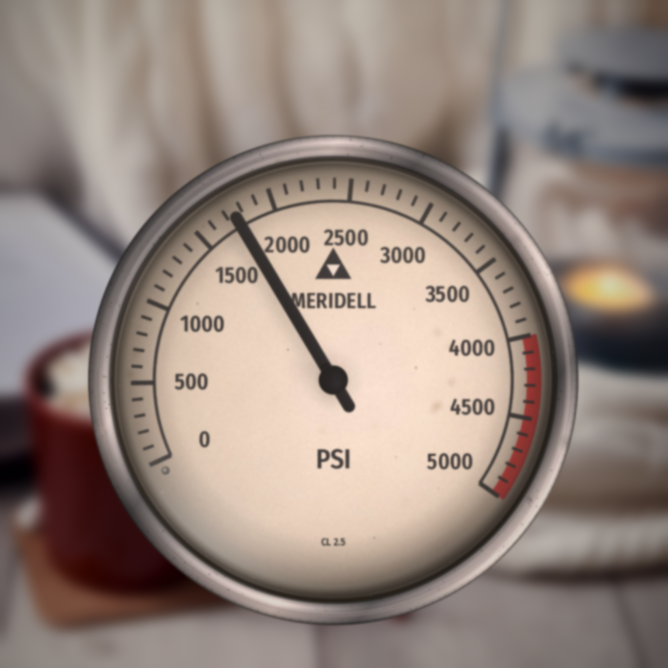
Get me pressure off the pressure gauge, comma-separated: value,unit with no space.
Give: 1750,psi
